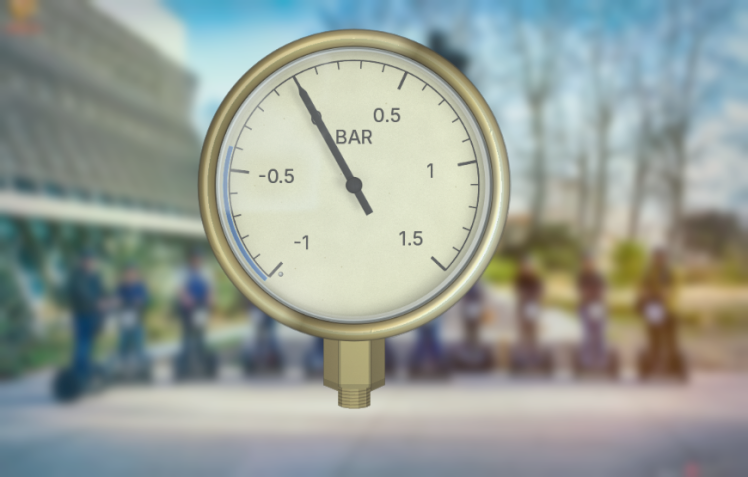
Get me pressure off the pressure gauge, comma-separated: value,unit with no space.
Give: 0,bar
